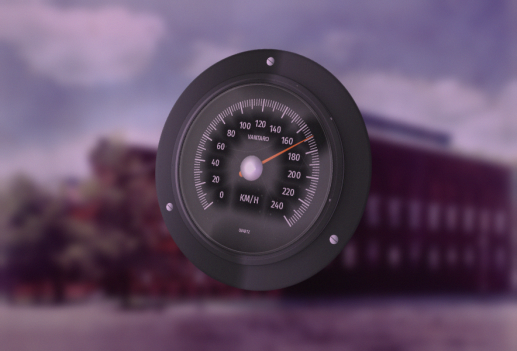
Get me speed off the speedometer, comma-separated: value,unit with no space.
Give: 170,km/h
